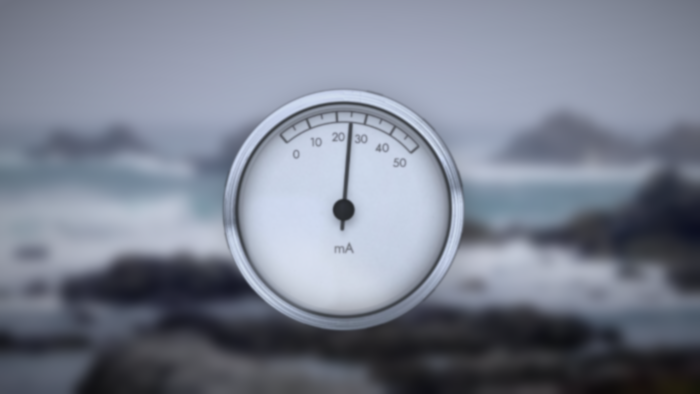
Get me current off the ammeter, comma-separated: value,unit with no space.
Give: 25,mA
